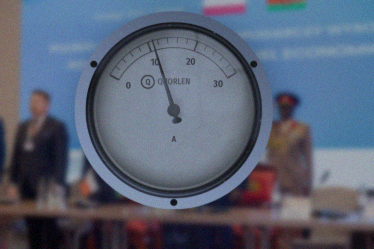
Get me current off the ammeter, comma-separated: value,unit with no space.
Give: 11,A
